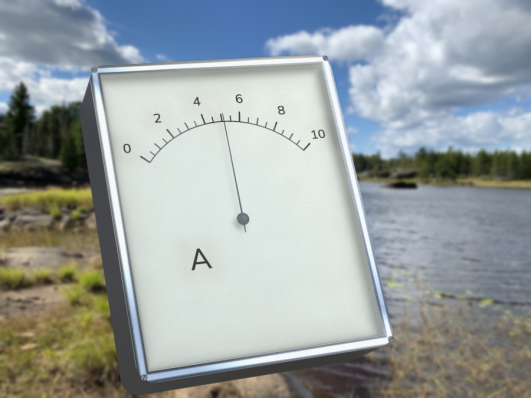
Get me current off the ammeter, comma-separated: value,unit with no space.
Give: 5,A
